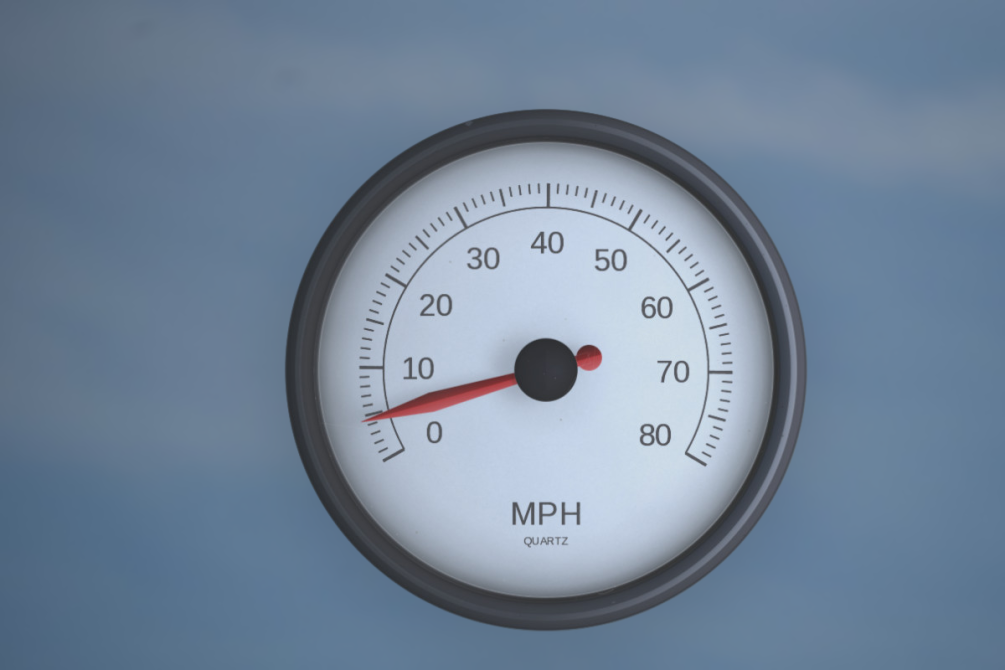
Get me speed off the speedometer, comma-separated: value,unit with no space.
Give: 4.5,mph
